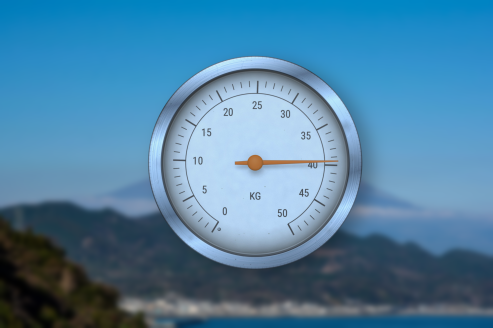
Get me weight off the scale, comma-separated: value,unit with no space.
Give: 39.5,kg
